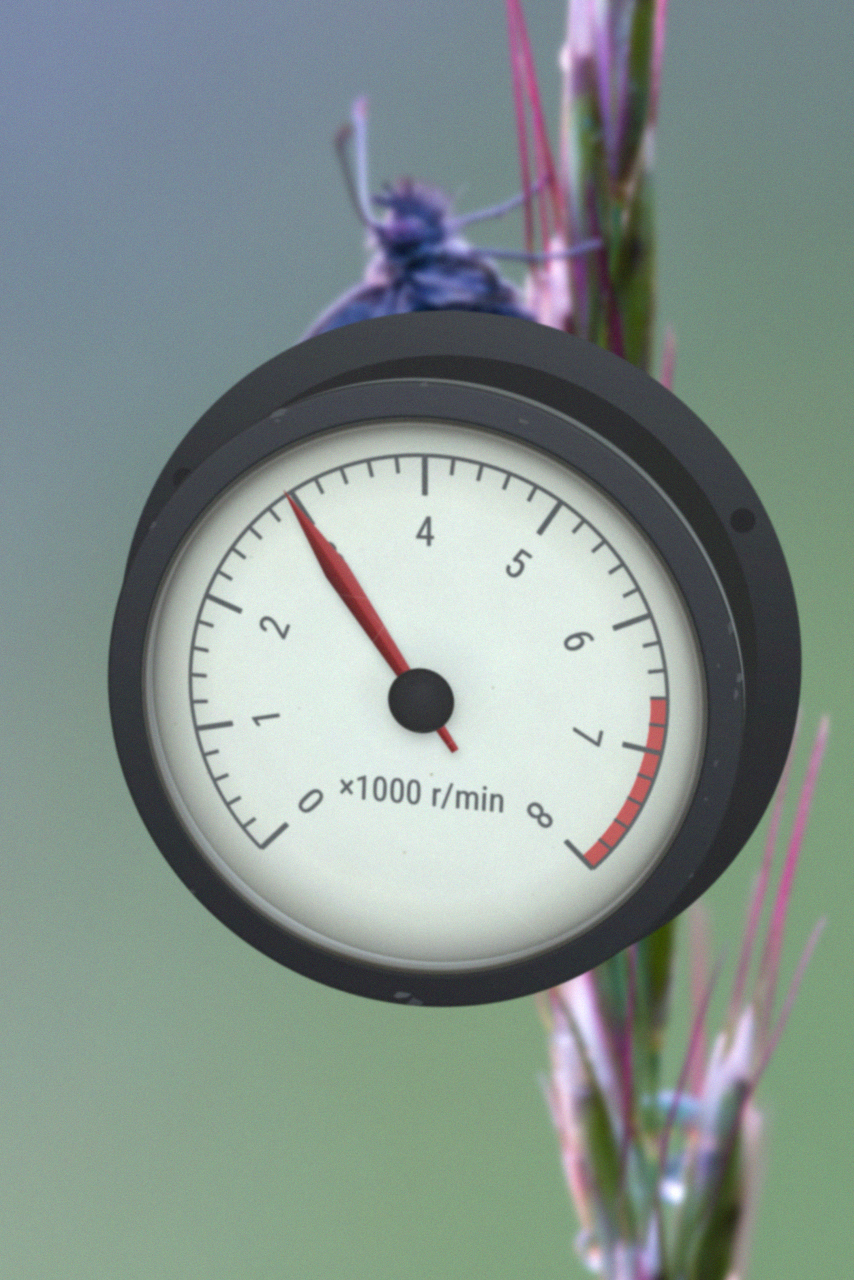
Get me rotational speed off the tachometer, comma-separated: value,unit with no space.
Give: 3000,rpm
